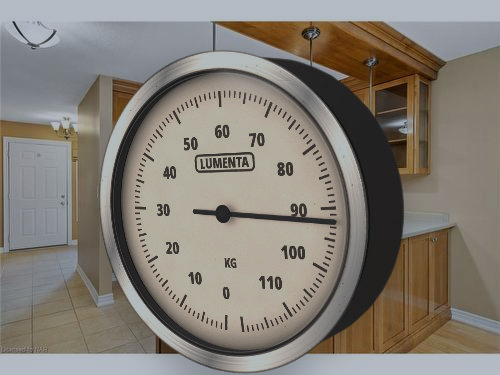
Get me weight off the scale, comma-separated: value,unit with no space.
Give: 92,kg
